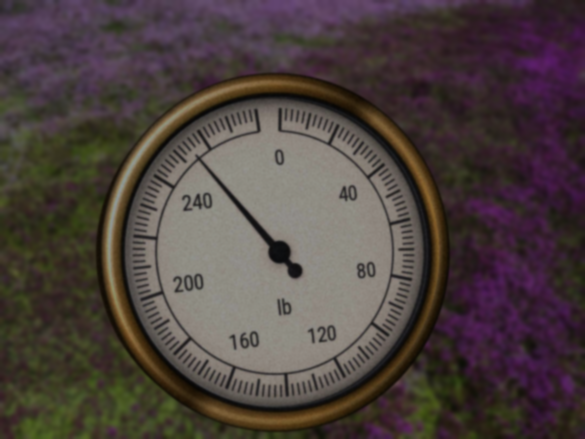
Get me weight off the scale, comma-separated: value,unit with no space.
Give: 254,lb
